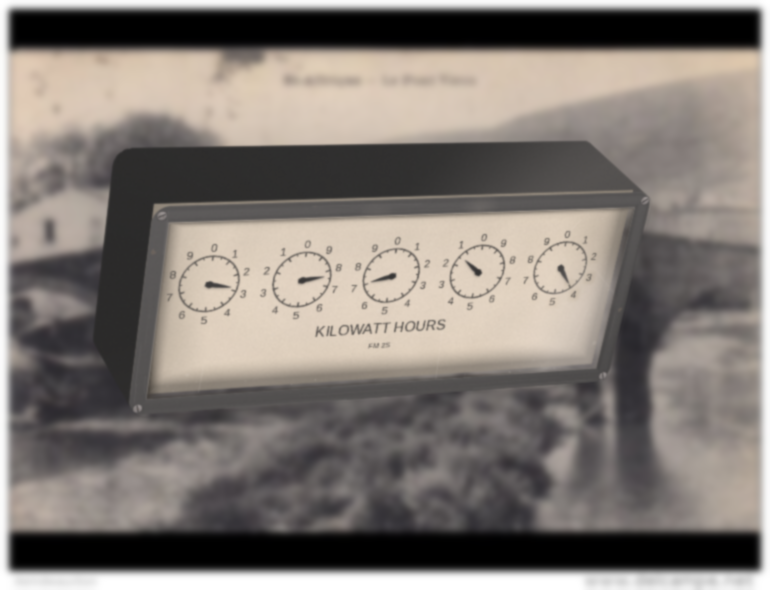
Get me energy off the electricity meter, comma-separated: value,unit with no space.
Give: 27714,kWh
